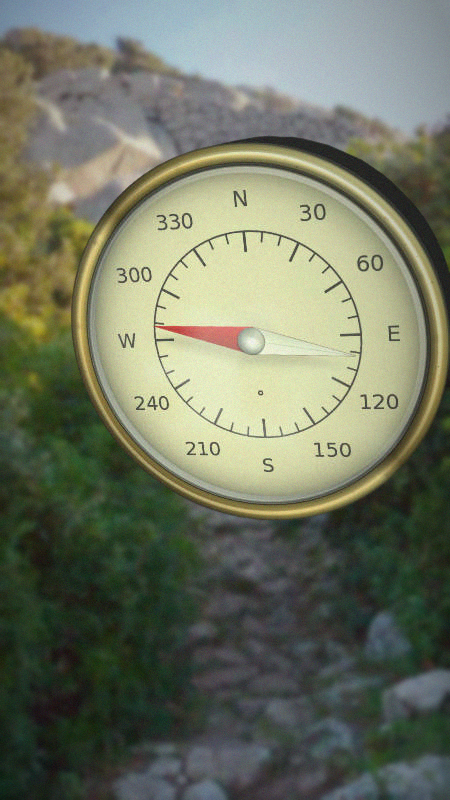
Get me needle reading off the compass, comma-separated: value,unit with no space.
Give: 280,°
